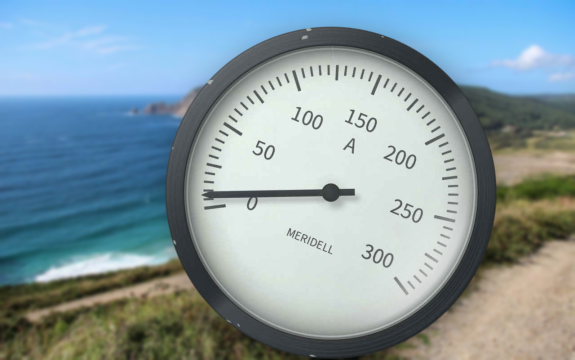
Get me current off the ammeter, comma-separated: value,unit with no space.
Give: 7.5,A
